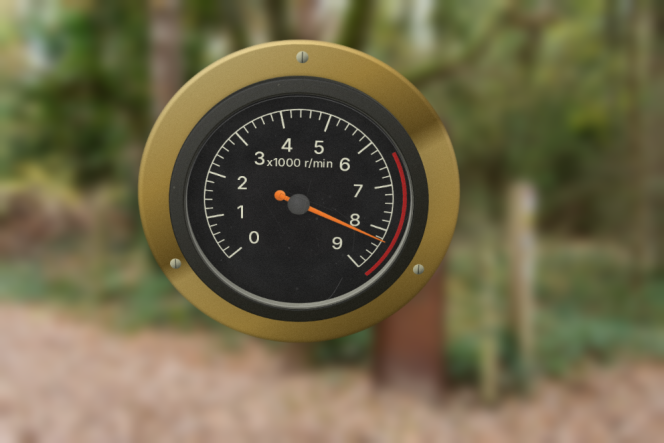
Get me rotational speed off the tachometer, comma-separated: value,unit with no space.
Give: 8200,rpm
